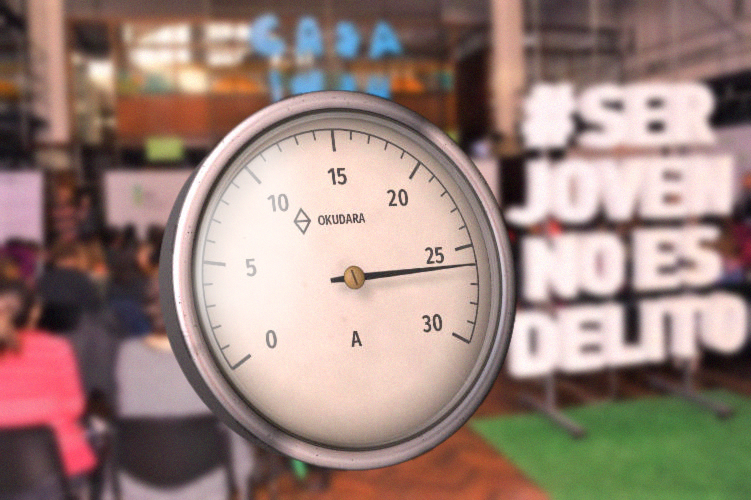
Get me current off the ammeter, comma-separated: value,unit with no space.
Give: 26,A
